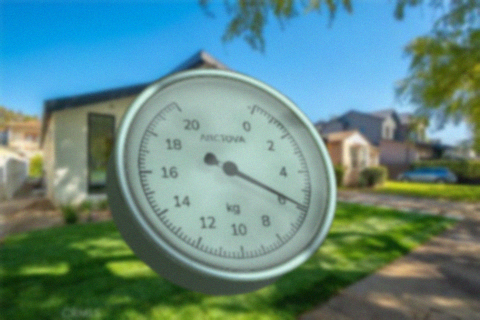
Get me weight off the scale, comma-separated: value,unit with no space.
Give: 6,kg
